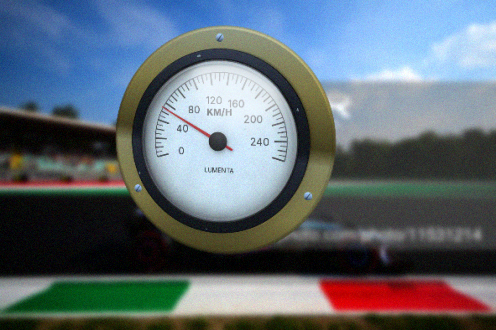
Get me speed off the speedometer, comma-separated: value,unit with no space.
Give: 55,km/h
